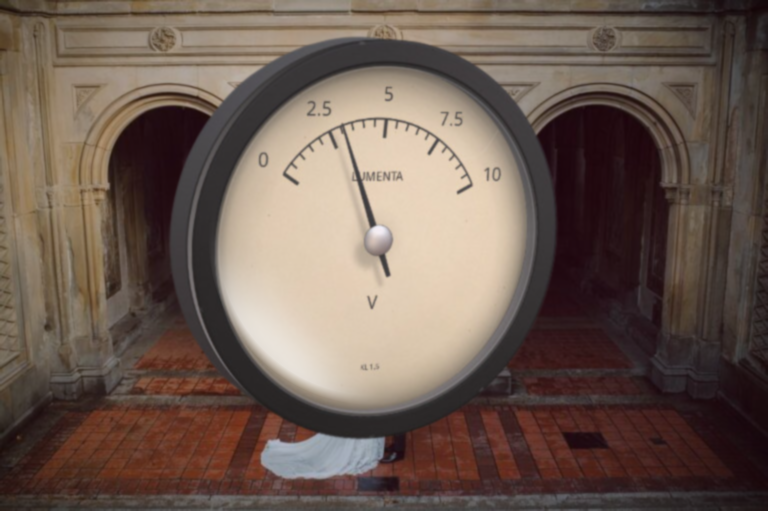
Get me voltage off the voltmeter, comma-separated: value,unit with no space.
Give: 3,V
